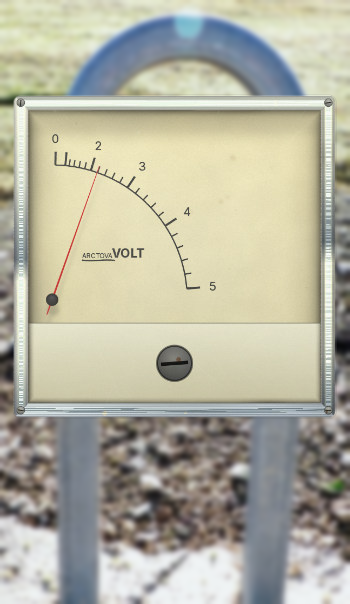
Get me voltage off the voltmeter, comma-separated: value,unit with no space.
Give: 2.2,V
